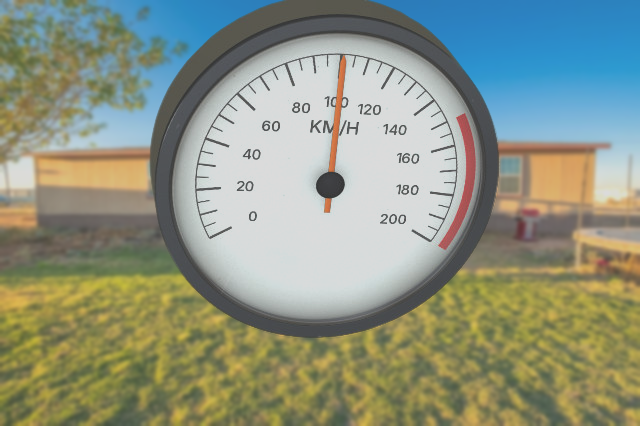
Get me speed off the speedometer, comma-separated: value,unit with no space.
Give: 100,km/h
